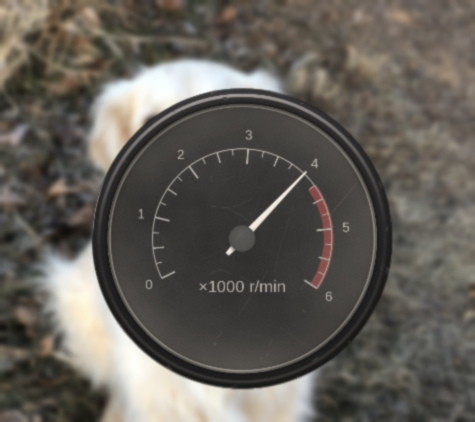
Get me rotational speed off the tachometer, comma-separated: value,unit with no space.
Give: 4000,rpm
